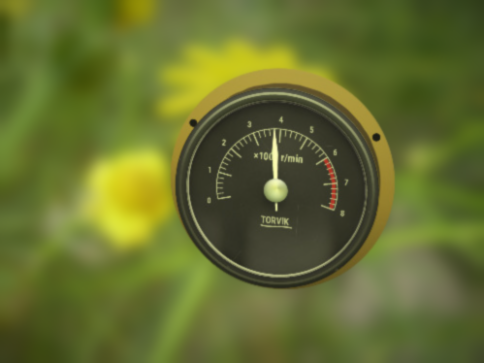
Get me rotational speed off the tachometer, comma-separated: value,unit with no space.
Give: 3800,rpm
